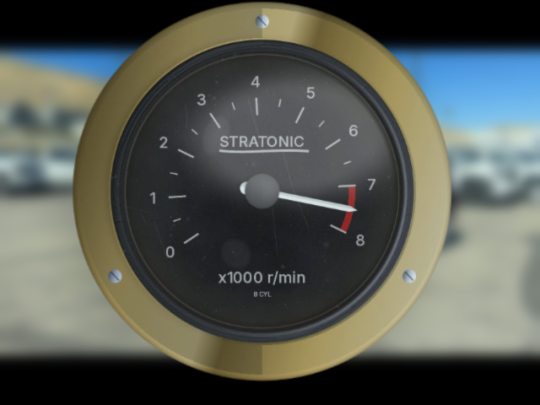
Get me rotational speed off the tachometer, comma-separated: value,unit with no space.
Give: 7500,rpm
